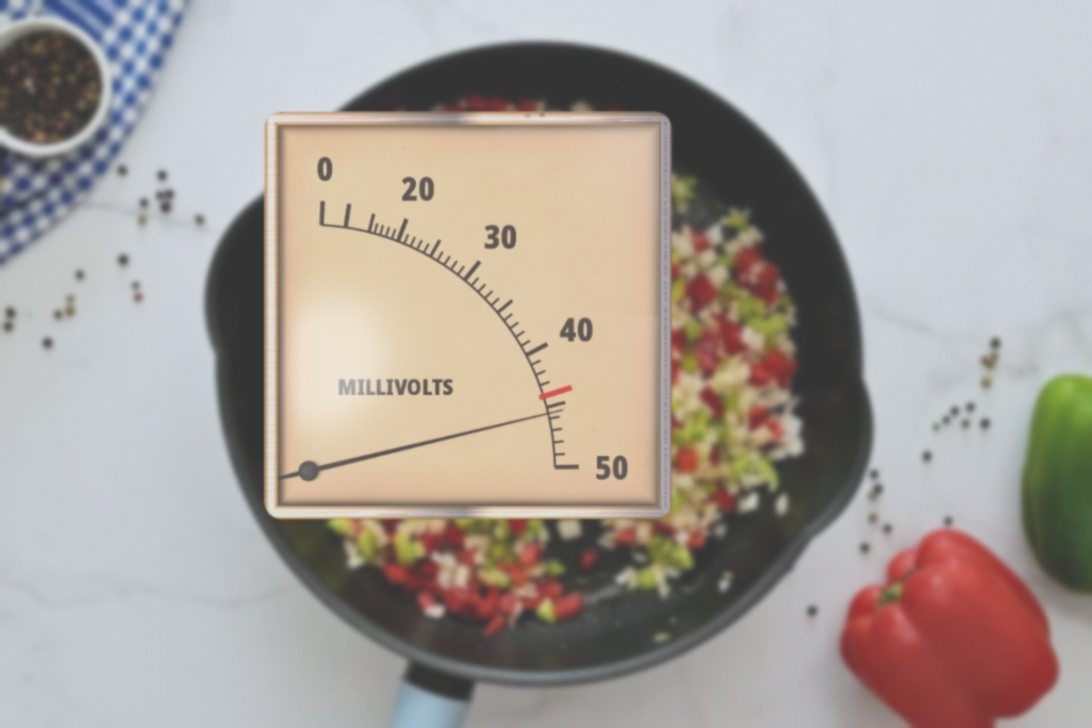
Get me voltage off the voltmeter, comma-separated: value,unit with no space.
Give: 45.5,mV
